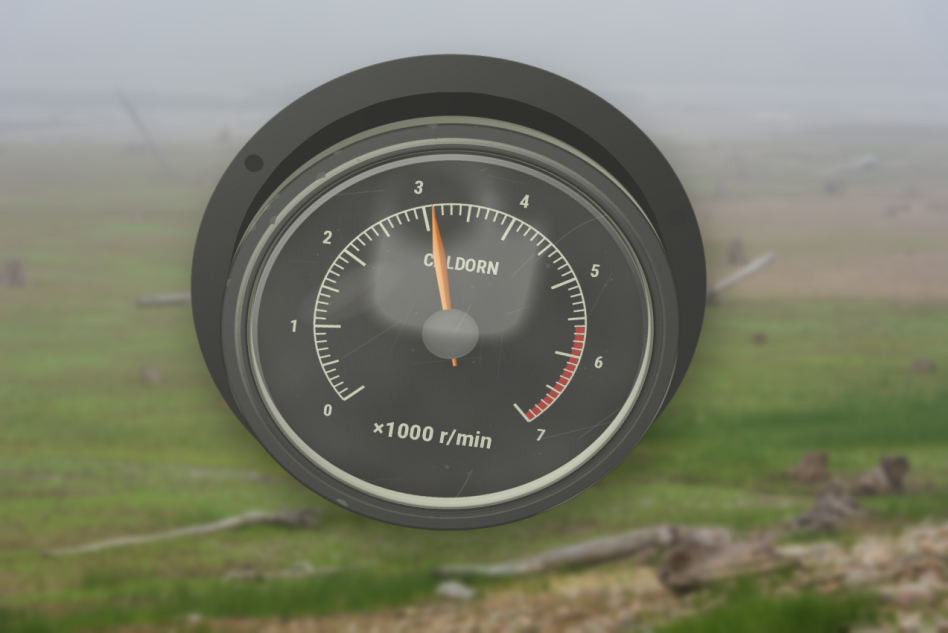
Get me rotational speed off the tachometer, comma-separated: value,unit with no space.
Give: 3100,rpm
